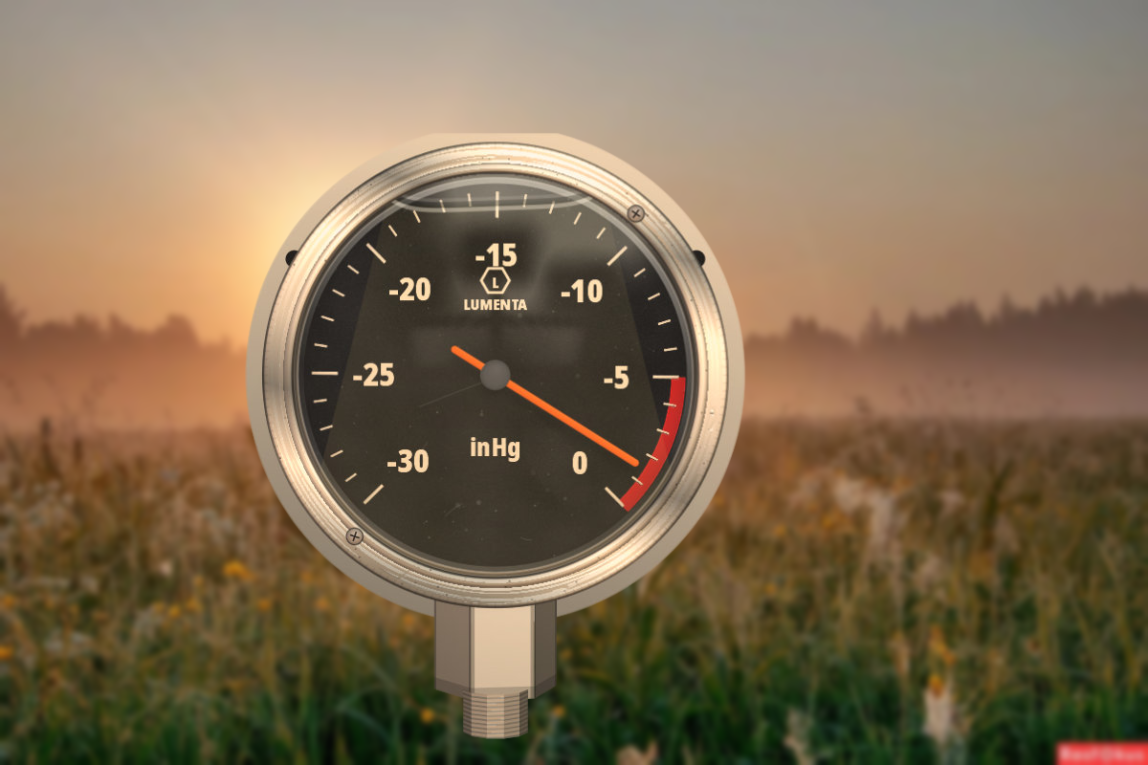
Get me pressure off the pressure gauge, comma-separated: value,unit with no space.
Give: -1.5,inHg
